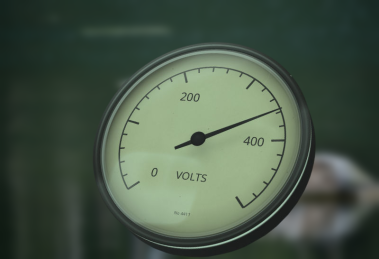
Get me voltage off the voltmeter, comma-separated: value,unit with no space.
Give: 360,V
